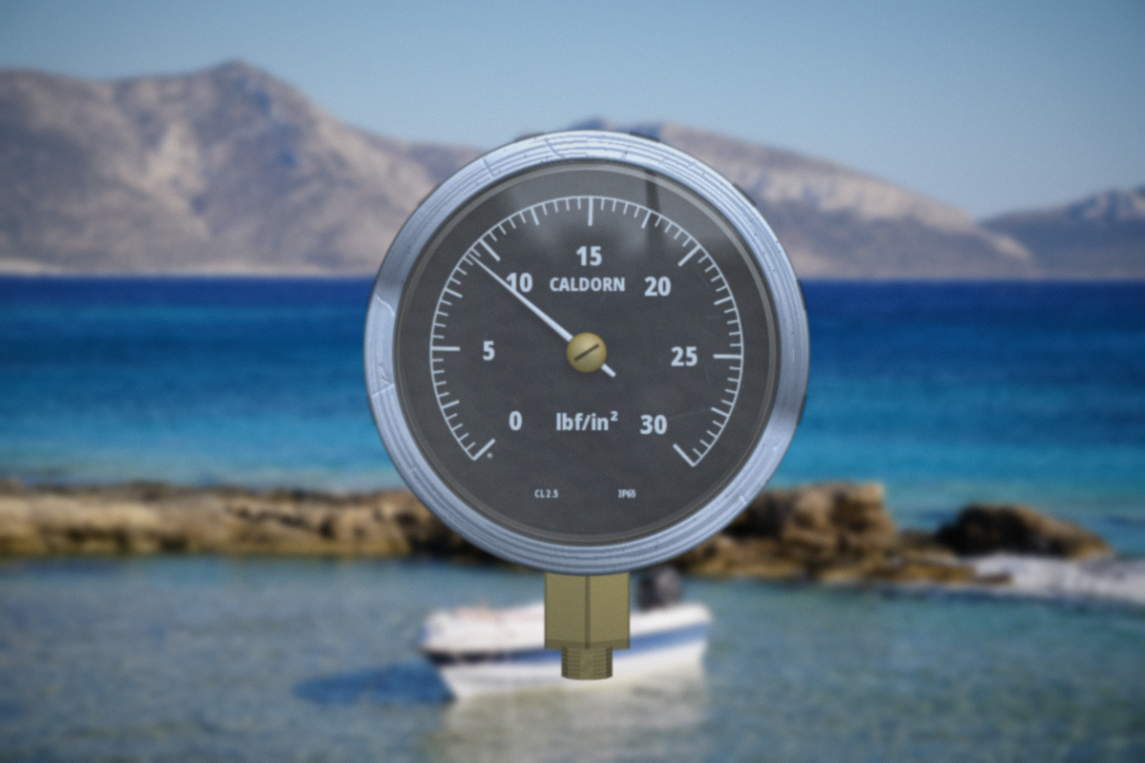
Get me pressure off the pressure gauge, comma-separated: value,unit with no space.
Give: 9.25,psi
